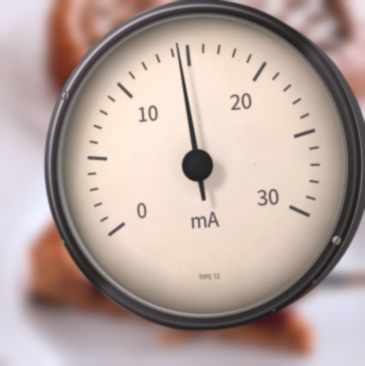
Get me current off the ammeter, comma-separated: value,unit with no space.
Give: 14.5,mA
